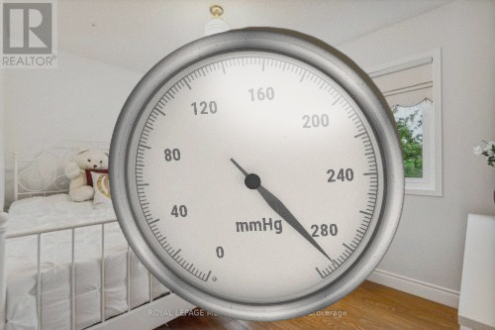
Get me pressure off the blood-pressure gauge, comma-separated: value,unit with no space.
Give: 290,mmHg
